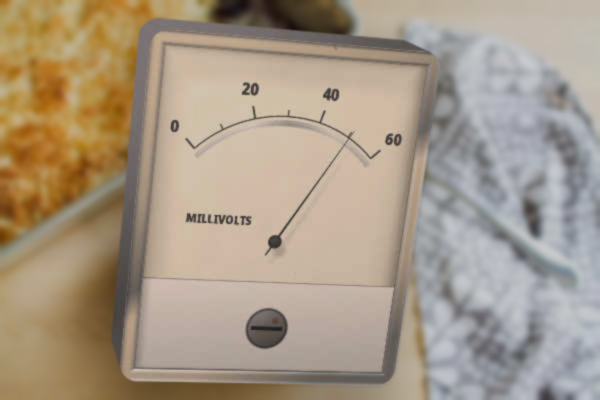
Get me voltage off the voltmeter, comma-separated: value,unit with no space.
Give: 50,mV
